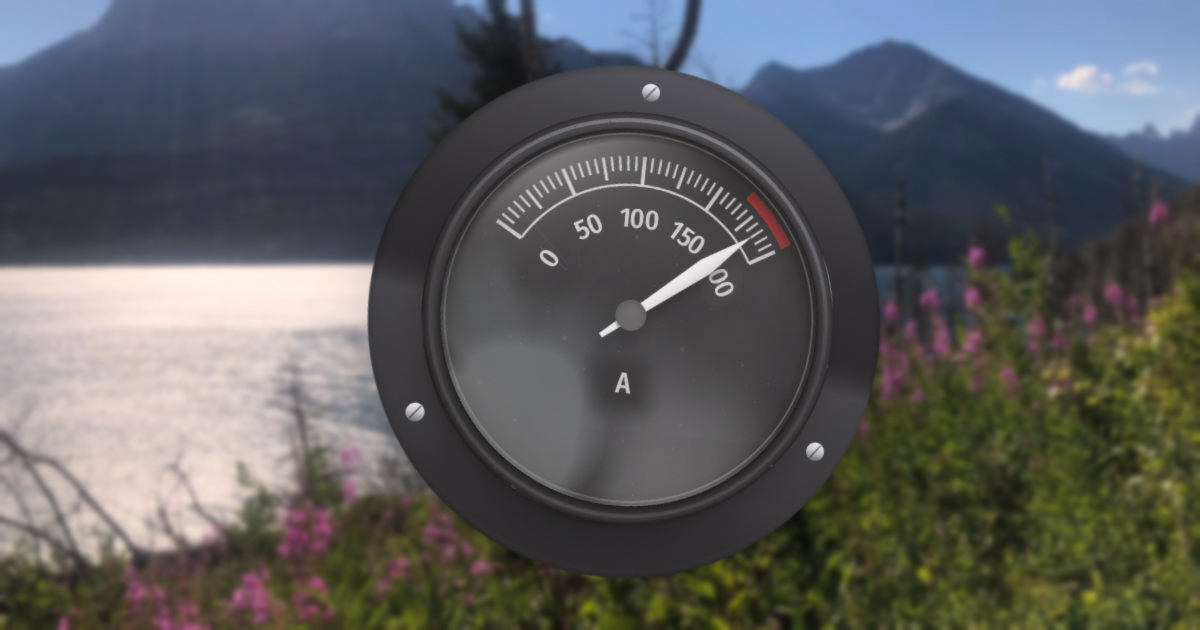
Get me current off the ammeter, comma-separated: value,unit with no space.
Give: 185,A
